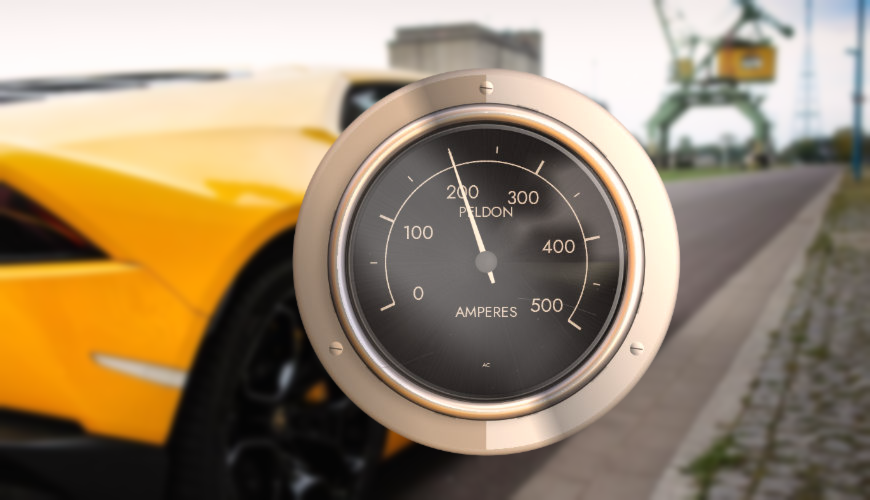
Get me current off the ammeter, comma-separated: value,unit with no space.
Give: 200,A
